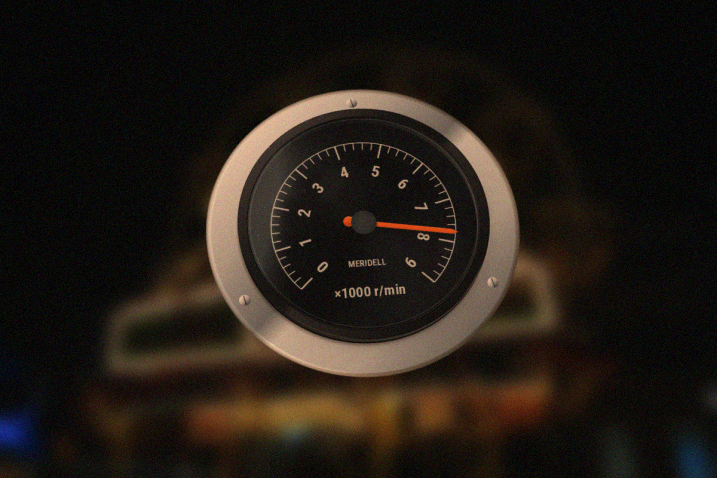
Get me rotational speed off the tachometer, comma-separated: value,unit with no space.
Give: 7800,rpm
